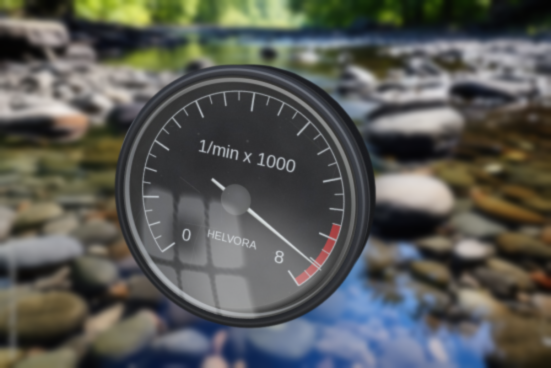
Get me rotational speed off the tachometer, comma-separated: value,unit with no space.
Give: 7500,rpm
